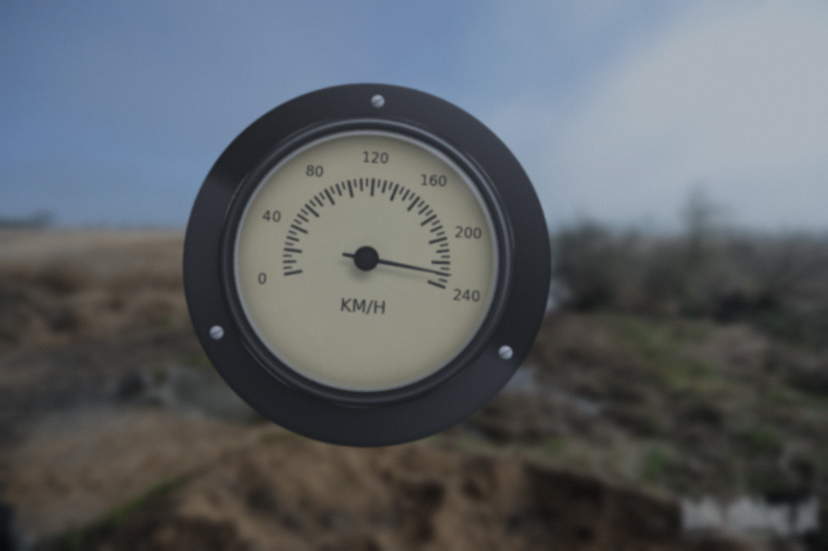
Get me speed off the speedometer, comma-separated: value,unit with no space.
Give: 230,km/h
